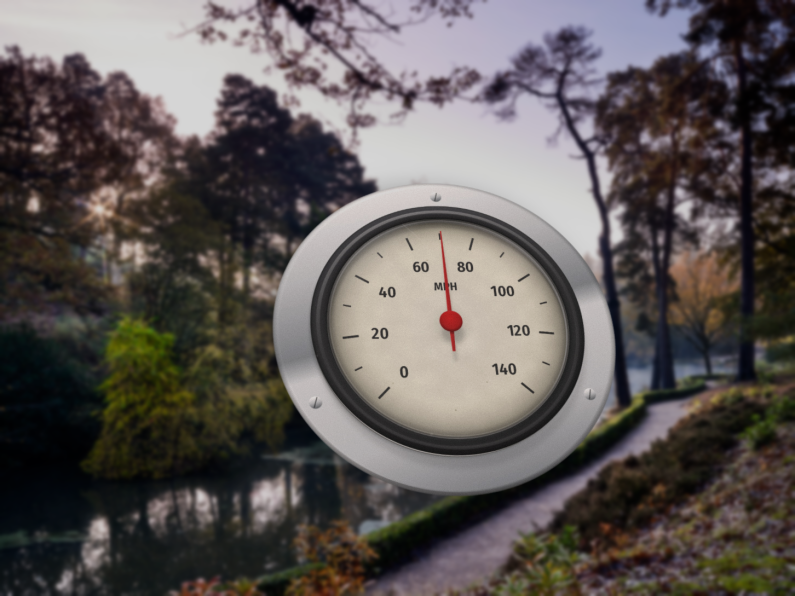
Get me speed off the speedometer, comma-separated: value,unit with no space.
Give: 70,mph
